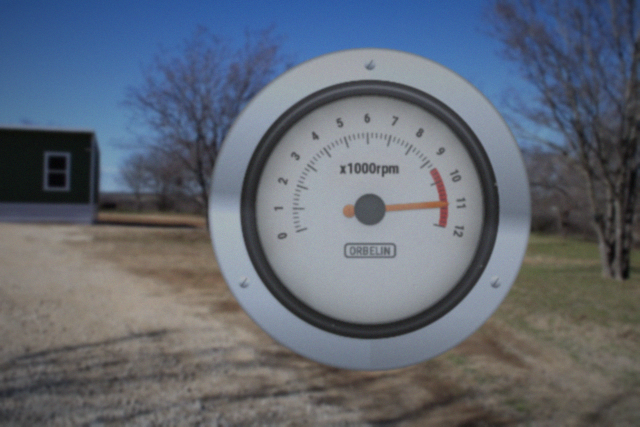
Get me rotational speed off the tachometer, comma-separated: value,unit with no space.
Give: 11000,rpm
